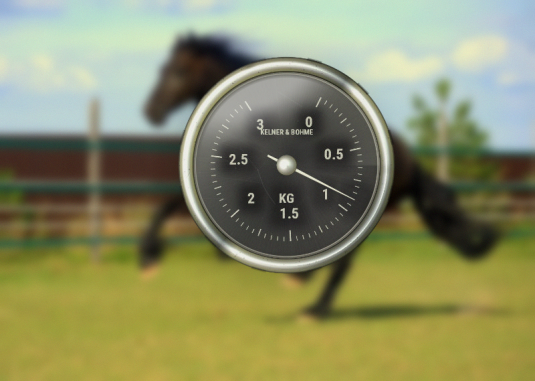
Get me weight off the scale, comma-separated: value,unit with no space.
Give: 0.9,kg
